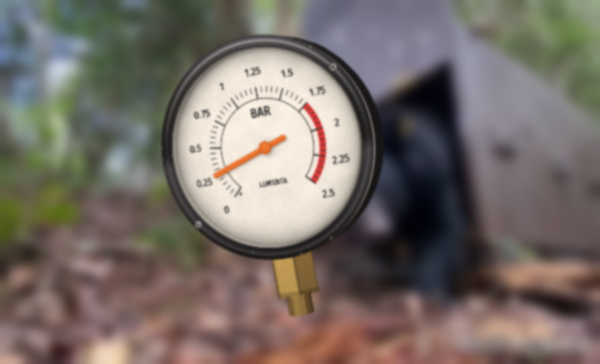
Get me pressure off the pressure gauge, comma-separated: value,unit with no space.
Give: 0.25,bar
